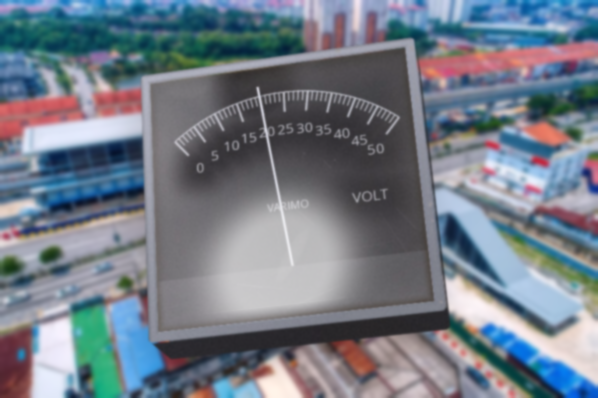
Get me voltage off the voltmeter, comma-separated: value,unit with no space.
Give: 20,V
